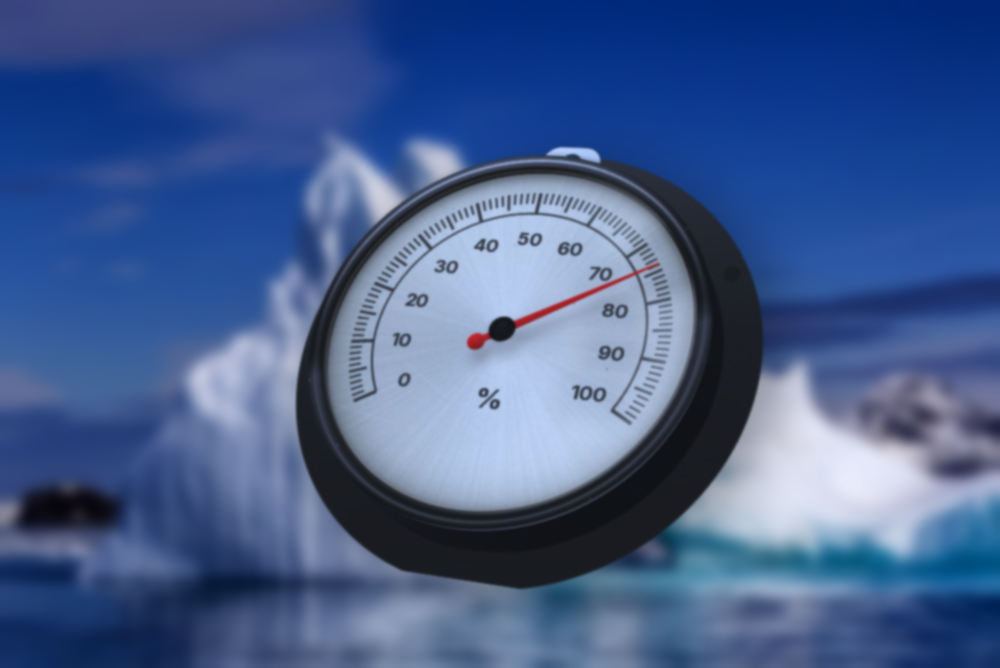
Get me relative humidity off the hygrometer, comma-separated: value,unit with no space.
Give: 75,%
